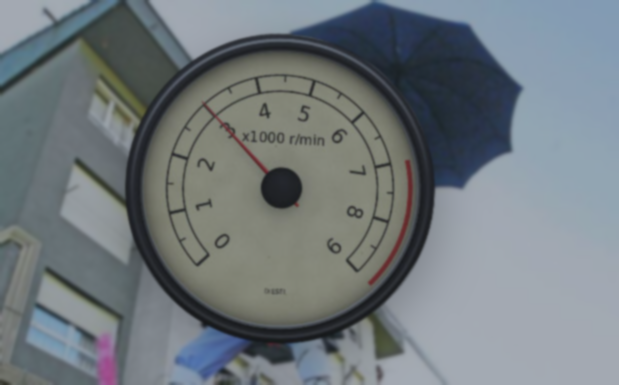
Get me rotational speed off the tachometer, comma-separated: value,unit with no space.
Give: 3000,rpm
